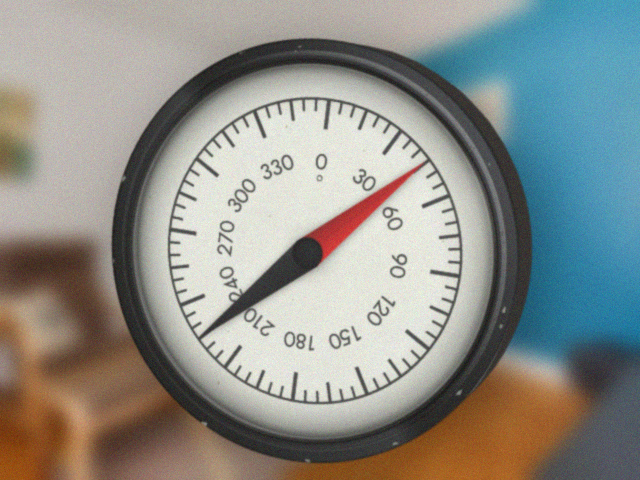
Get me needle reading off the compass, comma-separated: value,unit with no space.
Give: 45,°
